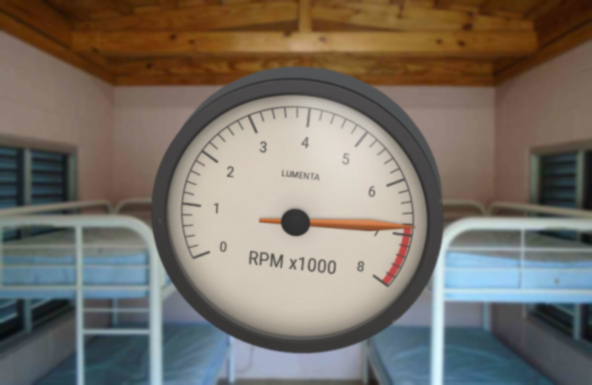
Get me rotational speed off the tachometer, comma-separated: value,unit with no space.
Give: 6800,rpm
